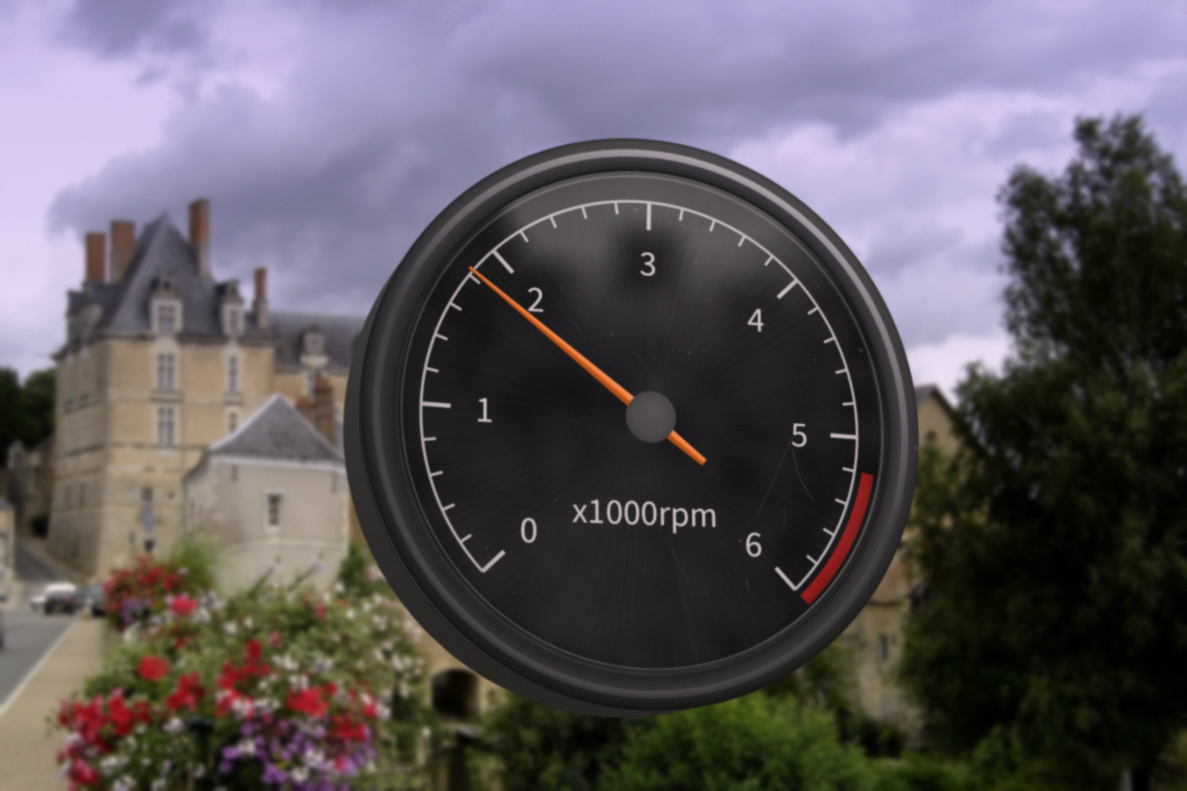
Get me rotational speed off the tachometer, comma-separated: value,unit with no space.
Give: 1800,rpm
